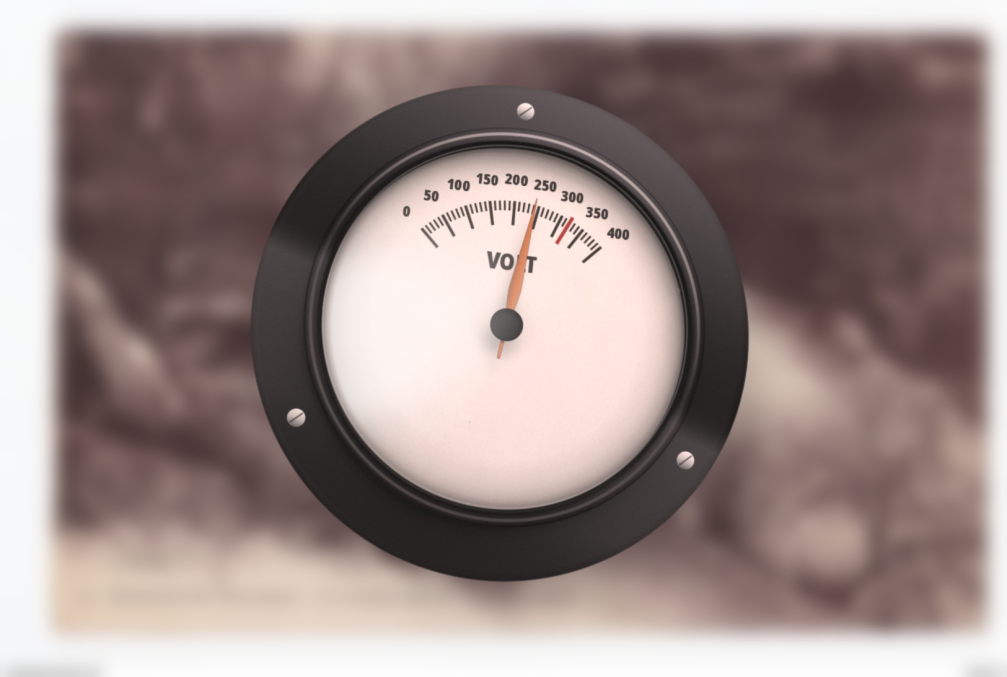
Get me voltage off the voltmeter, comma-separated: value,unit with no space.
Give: 240,V
